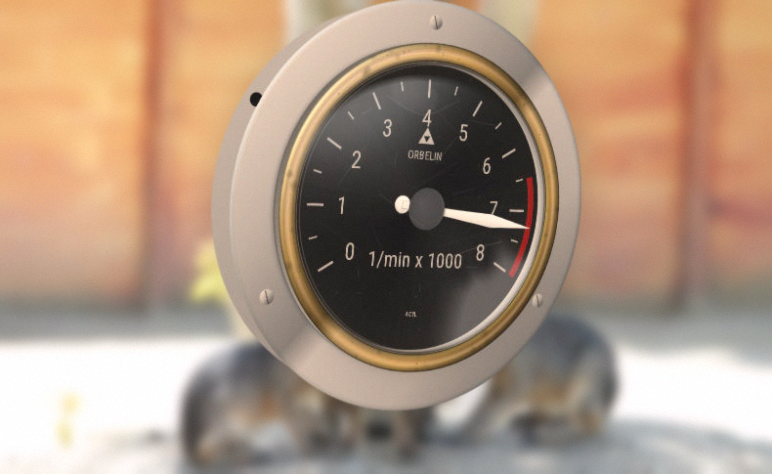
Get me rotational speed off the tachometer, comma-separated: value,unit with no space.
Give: 7250,rpm
